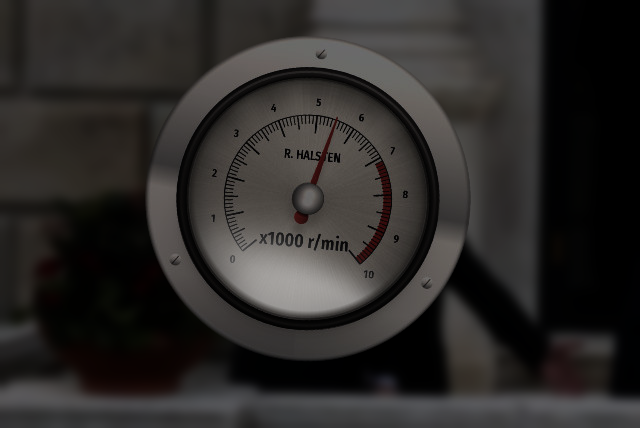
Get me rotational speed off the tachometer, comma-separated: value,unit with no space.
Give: 5500,rpm
